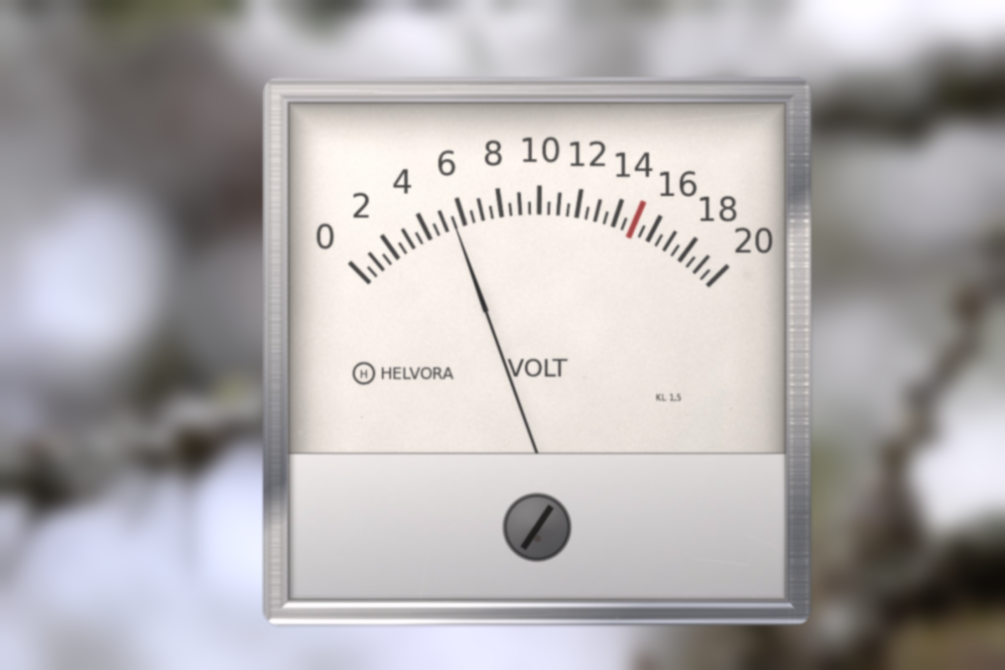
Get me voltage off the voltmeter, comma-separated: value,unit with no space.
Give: 5.5,V
